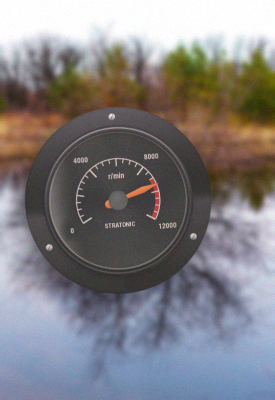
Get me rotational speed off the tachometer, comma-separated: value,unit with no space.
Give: 9500,rpm
